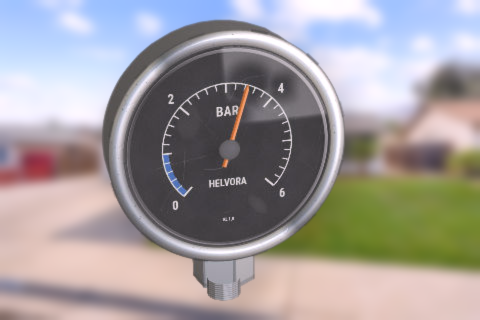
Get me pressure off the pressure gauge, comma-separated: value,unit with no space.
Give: 3.4,bar
